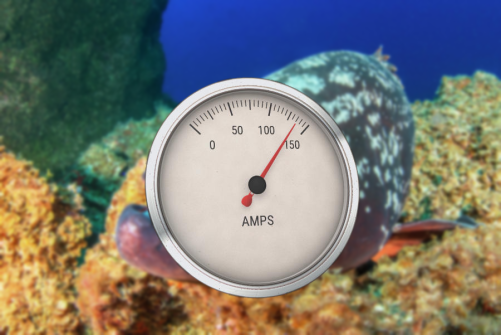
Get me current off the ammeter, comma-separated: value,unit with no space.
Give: 135,A
